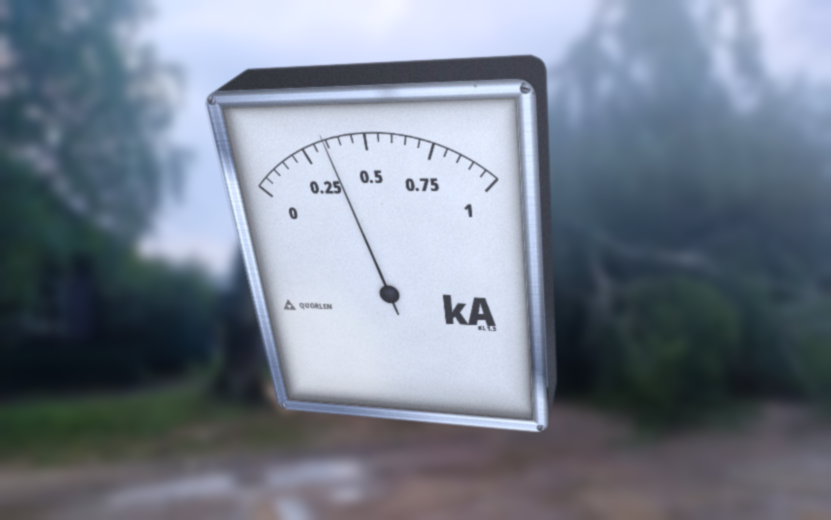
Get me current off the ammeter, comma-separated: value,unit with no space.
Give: 0.35,kA
